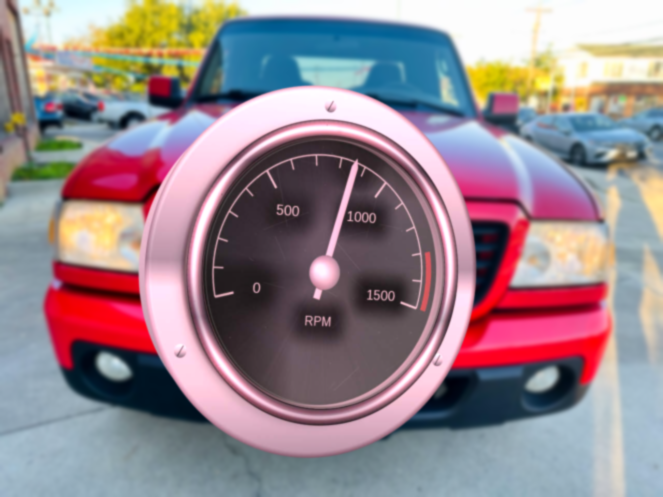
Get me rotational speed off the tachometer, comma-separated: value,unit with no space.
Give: 850,rpm
